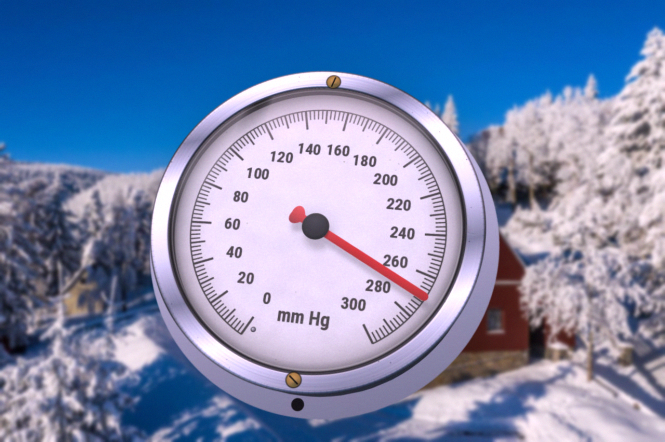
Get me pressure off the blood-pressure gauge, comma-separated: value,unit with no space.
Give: 270,mmHg
